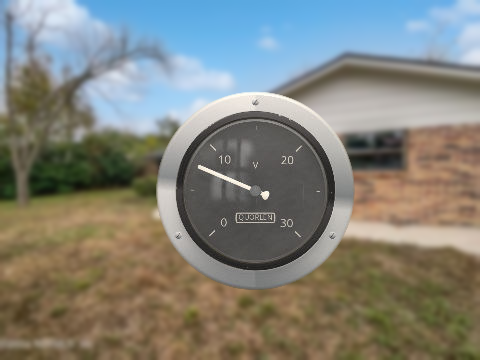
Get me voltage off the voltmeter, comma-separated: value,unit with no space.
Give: 7.5,V
